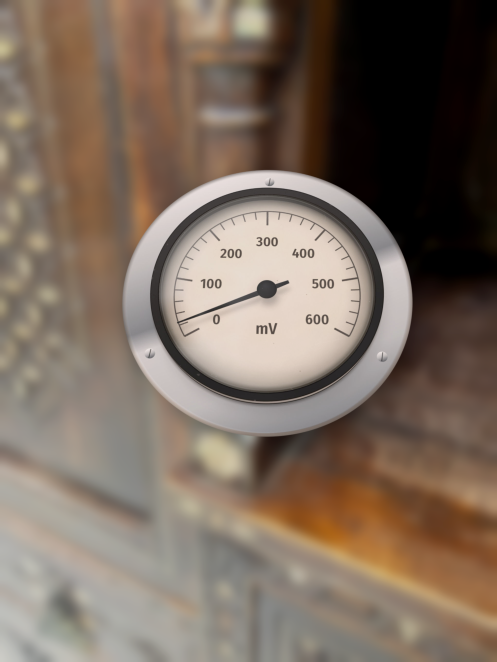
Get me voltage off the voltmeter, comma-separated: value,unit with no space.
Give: 20,mV
